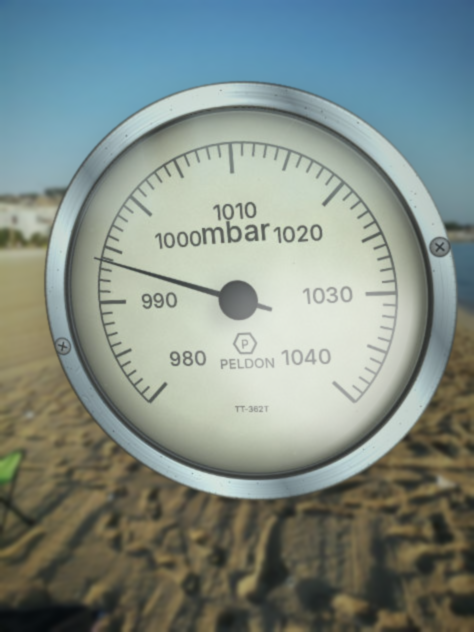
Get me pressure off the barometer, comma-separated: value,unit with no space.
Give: 994,mbar
